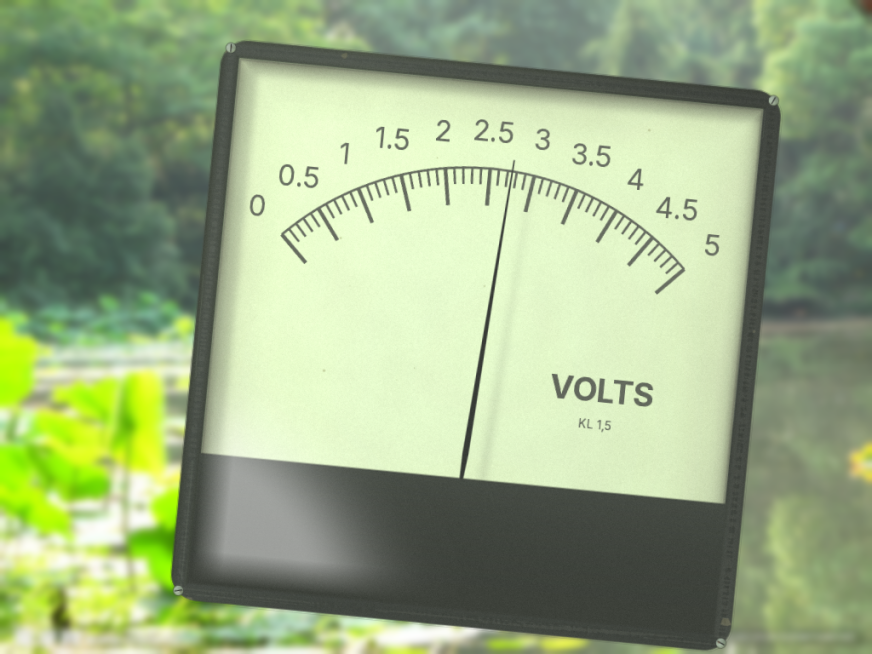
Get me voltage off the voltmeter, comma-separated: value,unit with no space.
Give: 2.75,V
